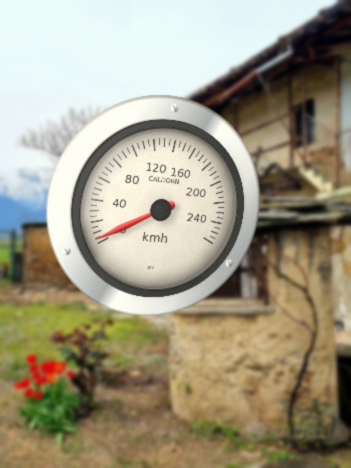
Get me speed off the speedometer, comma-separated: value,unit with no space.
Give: 5,km/h
